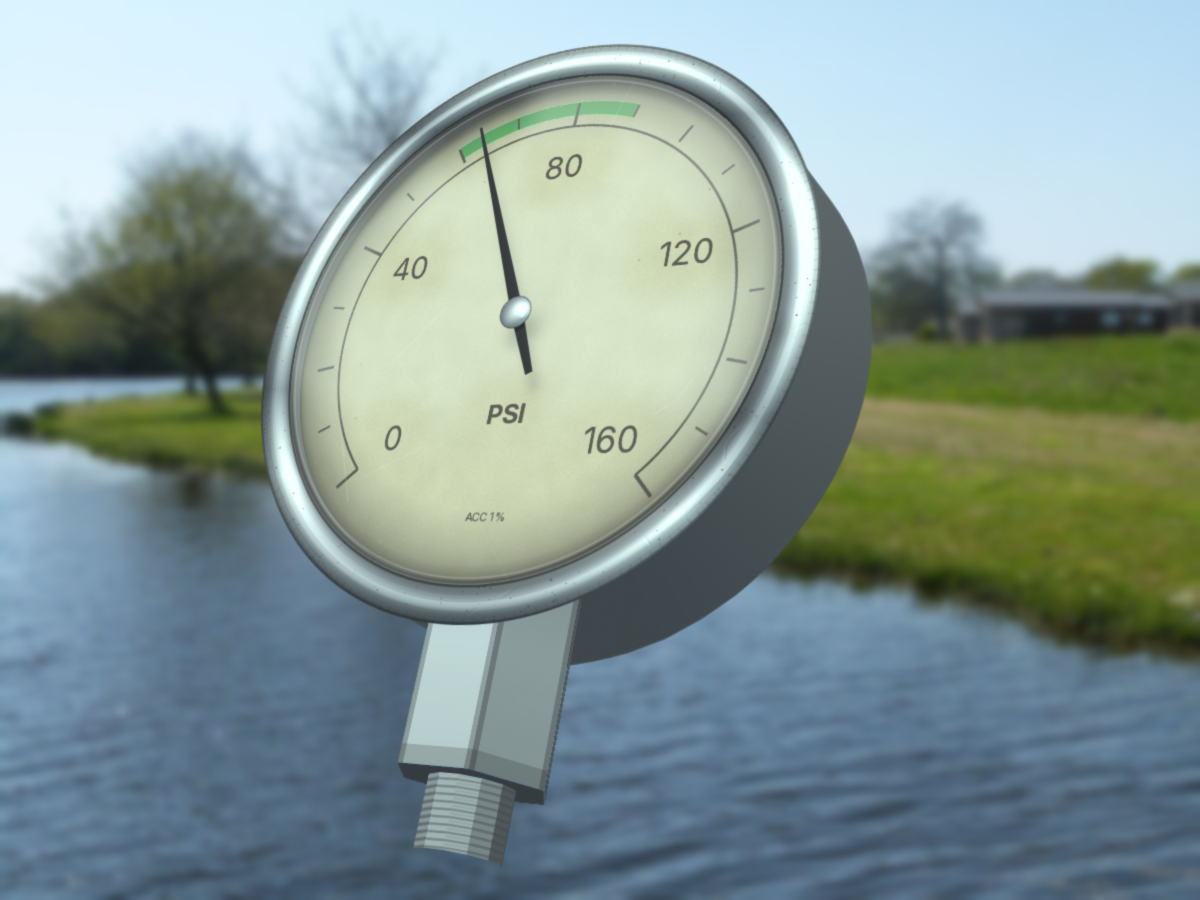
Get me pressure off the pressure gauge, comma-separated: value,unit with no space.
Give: 65,psi
